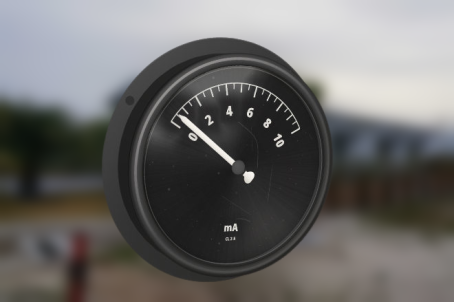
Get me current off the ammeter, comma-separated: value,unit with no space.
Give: 0.5,mA
